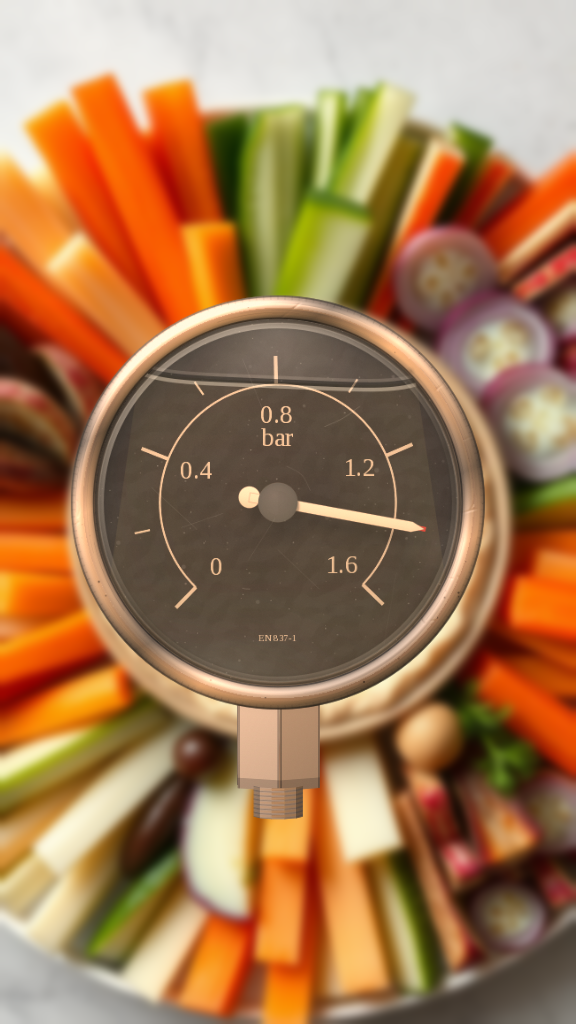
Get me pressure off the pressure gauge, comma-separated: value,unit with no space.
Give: 1.4,bar
